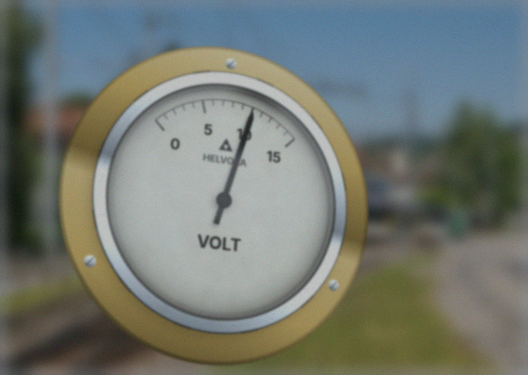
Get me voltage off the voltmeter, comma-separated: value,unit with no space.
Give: 10,V
